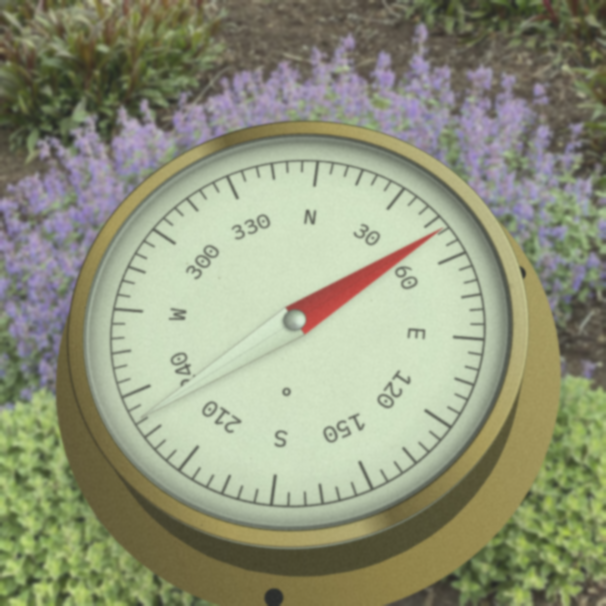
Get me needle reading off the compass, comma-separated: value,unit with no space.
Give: 50,°
